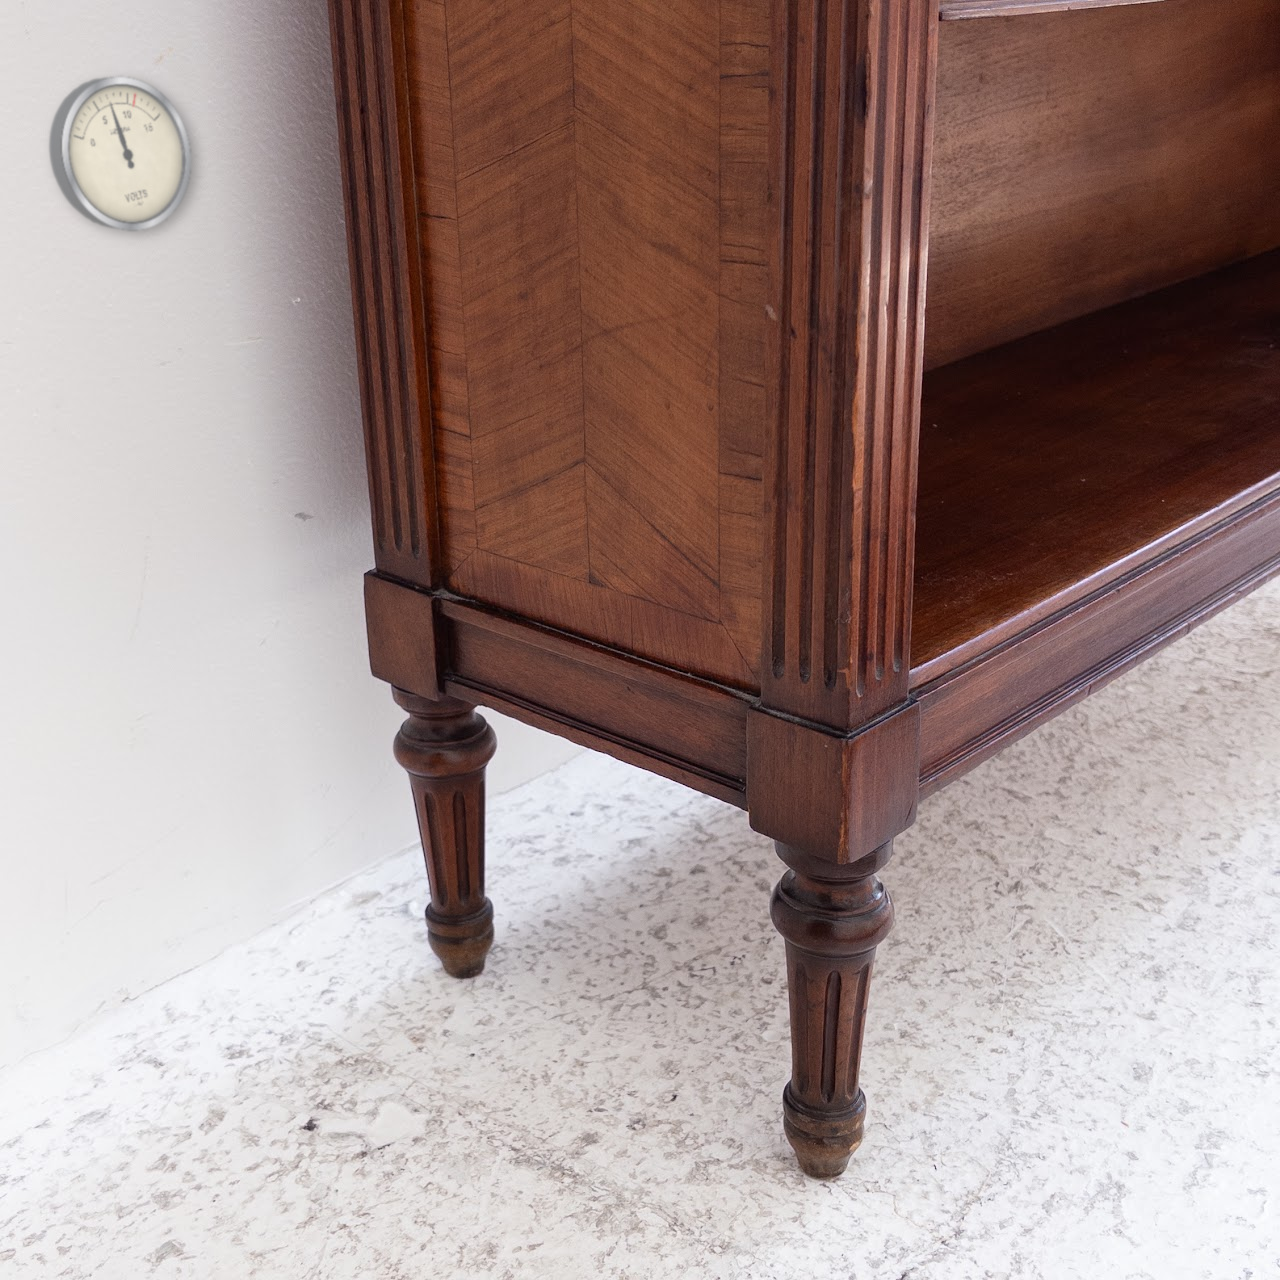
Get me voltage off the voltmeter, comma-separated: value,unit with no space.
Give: 7,V
